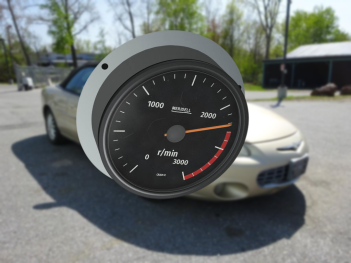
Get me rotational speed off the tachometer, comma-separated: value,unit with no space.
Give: 2200,rpm
